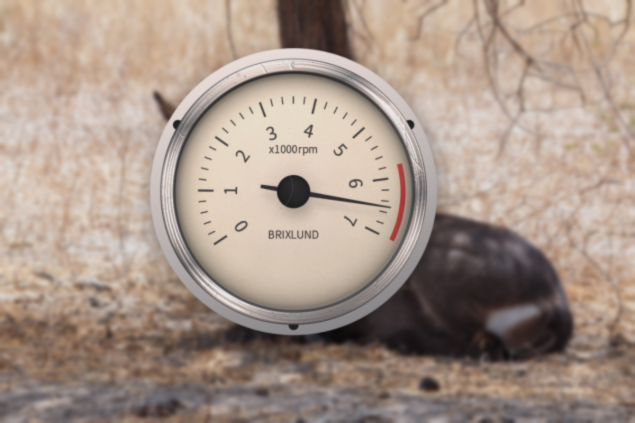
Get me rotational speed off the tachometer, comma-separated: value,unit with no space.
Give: 6500,rpm
